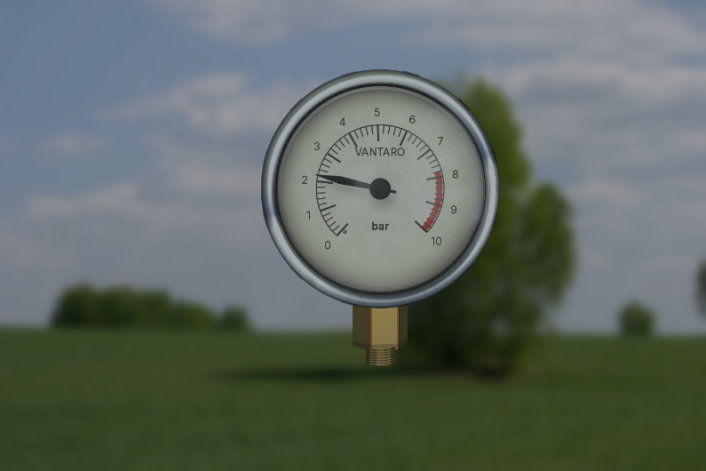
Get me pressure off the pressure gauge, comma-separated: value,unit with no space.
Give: 2.2,bar
